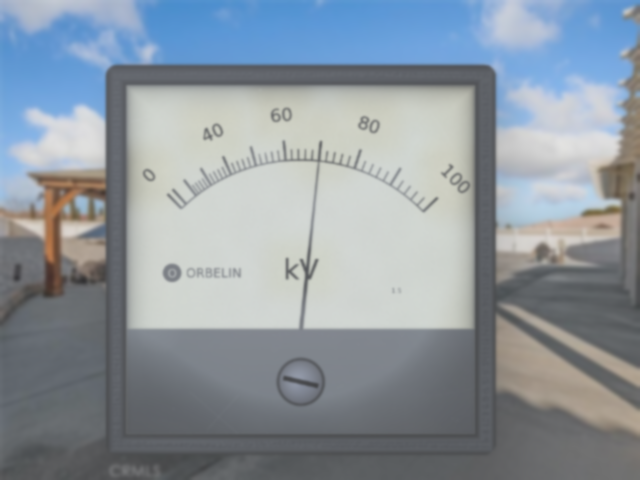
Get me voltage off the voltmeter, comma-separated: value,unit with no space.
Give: 70,kV
